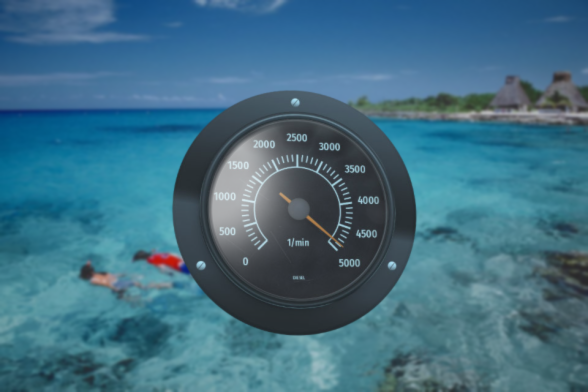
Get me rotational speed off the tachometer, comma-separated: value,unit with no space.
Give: 4900,rpm
